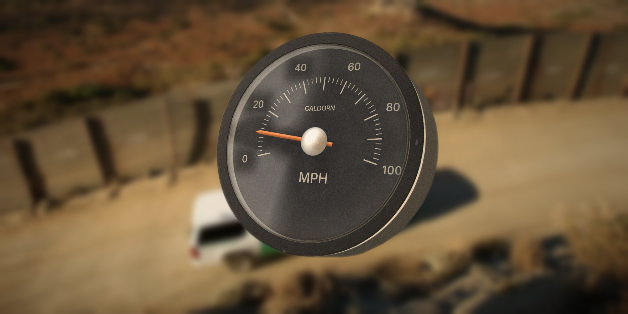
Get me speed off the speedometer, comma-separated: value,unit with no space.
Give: 10,mph
